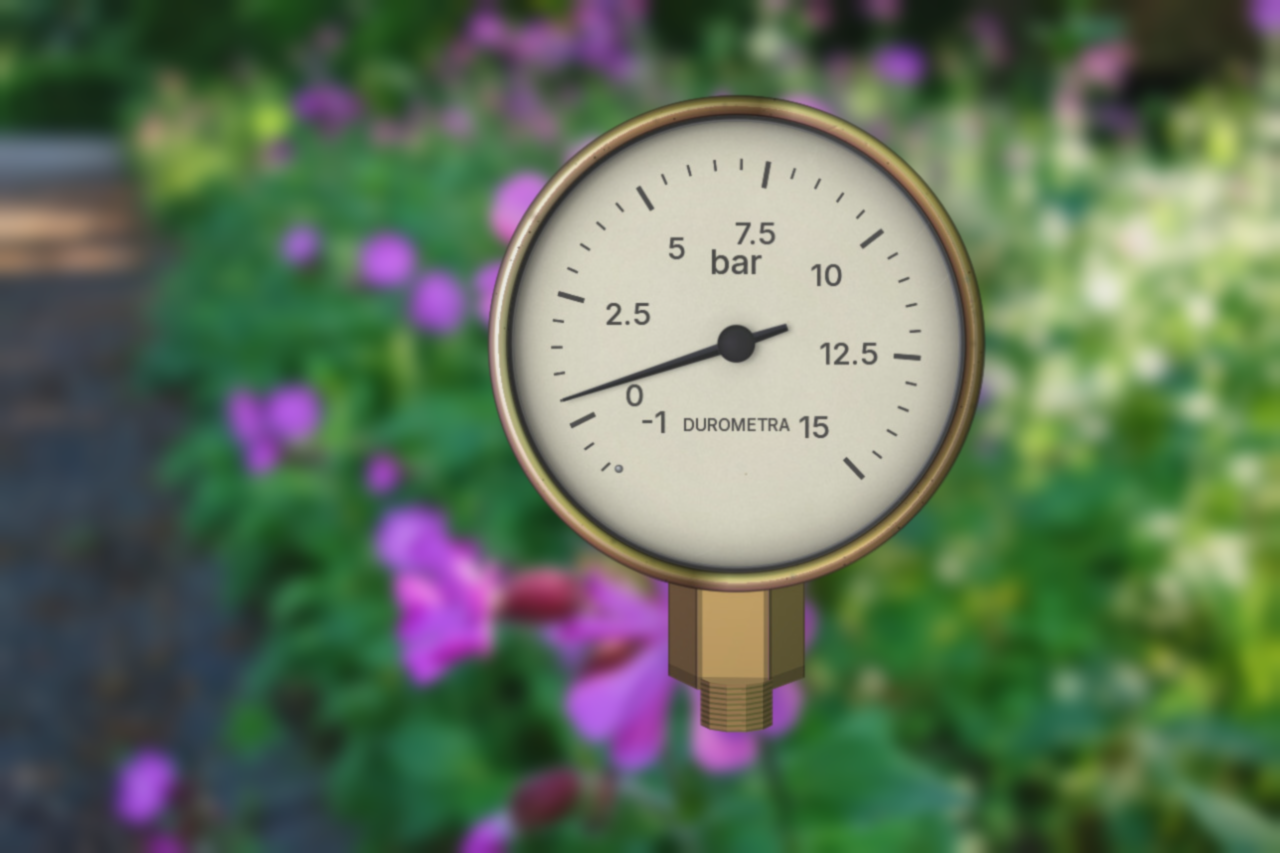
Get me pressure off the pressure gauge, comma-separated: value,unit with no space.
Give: 0.5,bar
